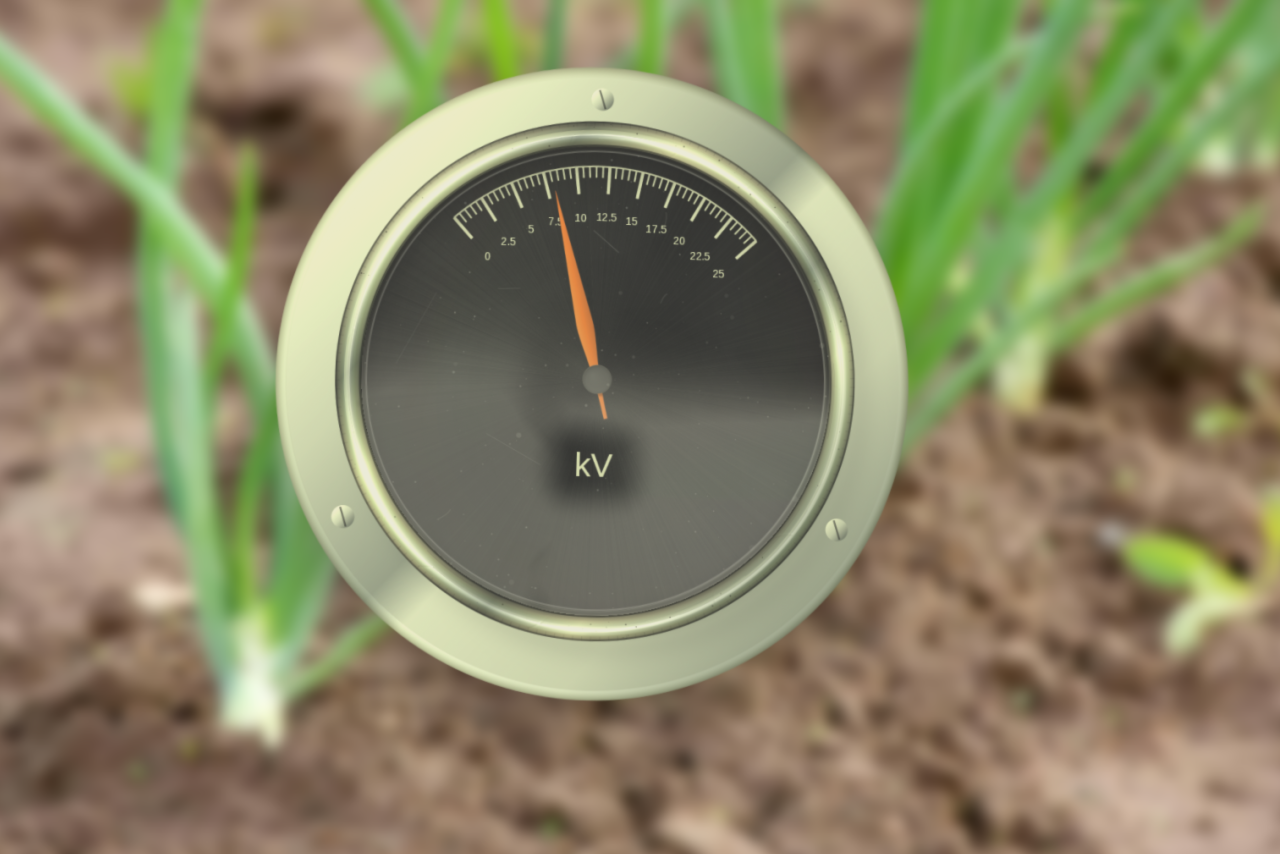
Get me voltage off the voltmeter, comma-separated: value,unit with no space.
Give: 8,kV
